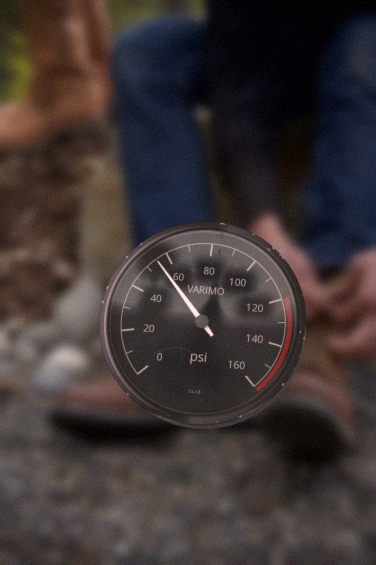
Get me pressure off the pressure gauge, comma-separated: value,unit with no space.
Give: 55,psi
